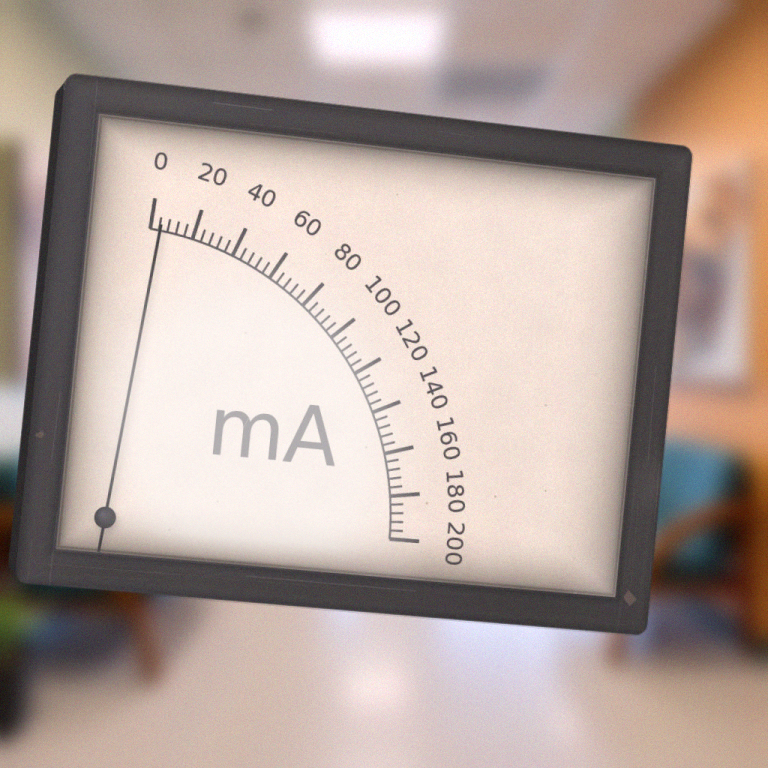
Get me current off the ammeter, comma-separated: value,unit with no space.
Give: 4,mA
